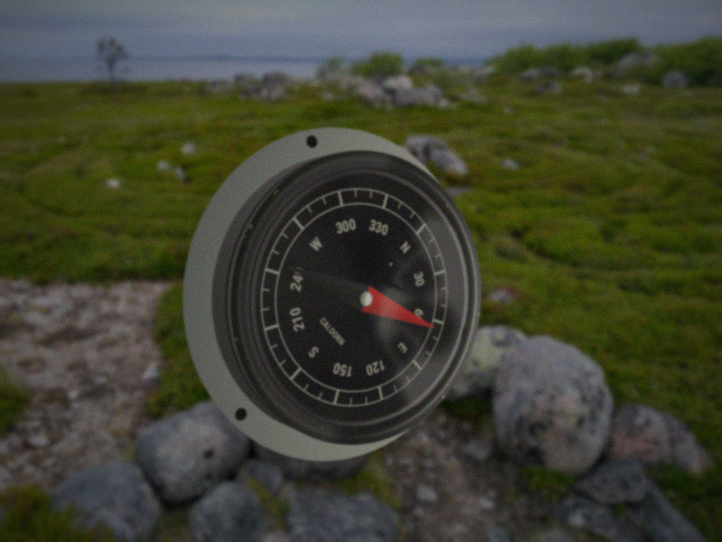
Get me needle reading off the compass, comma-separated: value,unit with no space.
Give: 65,°
